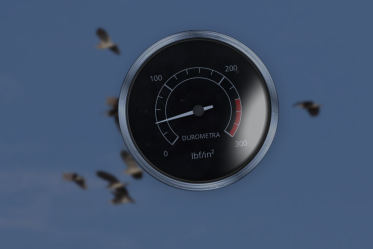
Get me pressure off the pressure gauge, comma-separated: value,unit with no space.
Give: 40,psi
